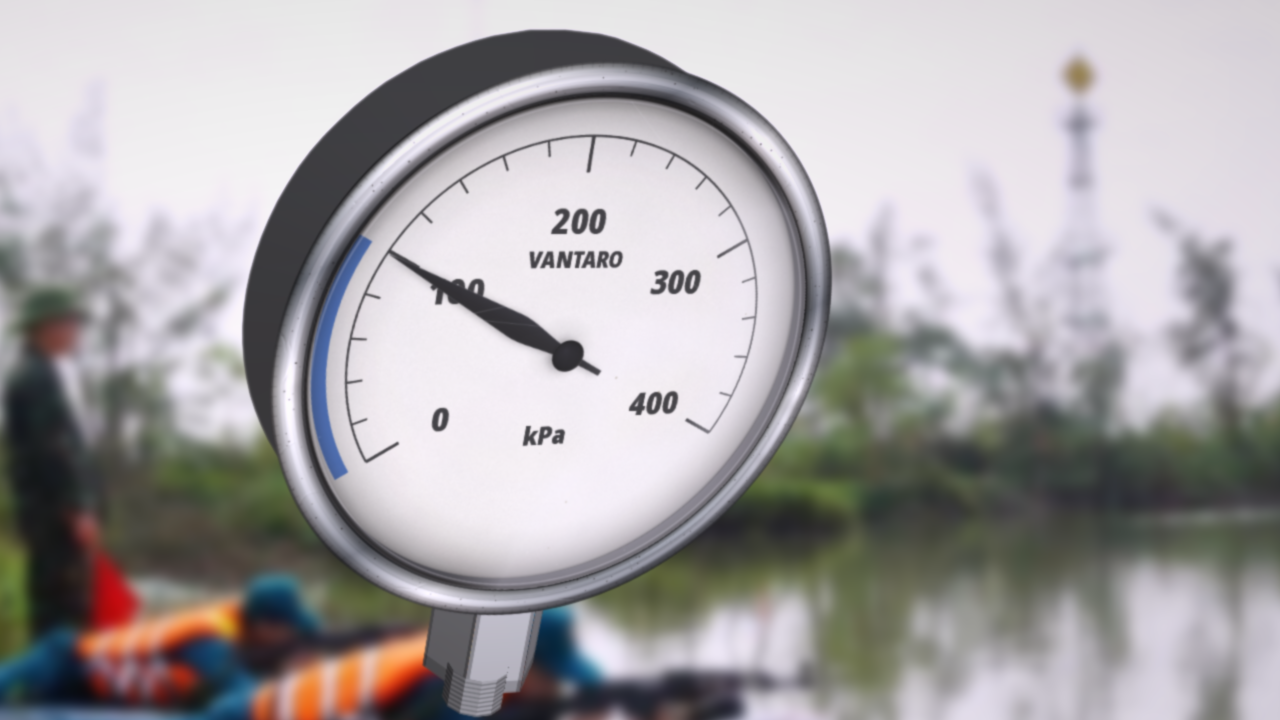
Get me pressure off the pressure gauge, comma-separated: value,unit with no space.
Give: 100,kPa
